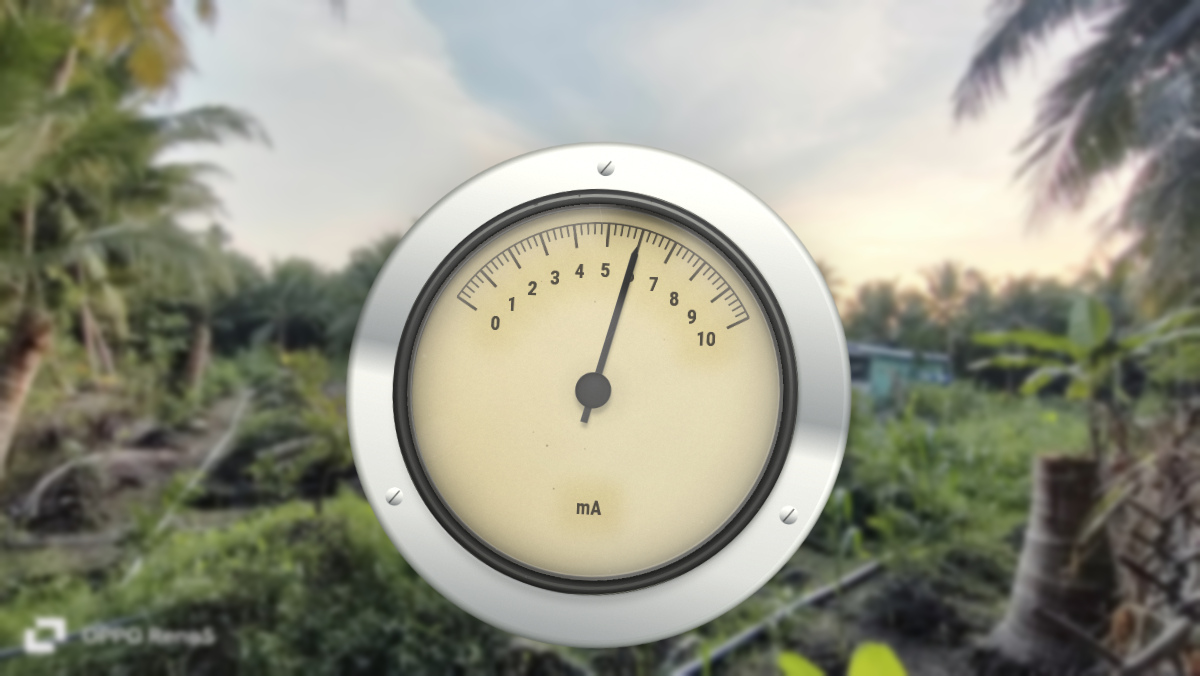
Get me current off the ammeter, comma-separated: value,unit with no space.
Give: 6,mA
